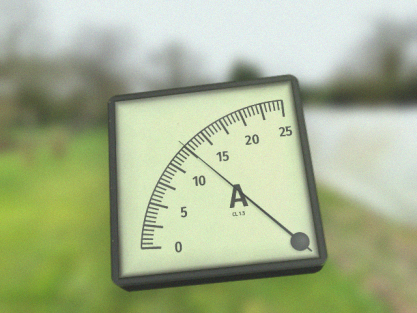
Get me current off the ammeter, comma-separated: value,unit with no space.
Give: 12.5,A
